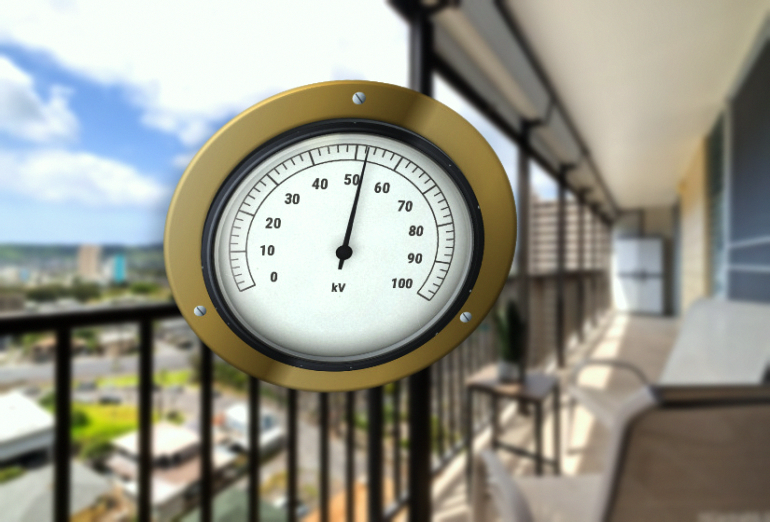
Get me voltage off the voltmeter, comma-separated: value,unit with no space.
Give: 52,kV
